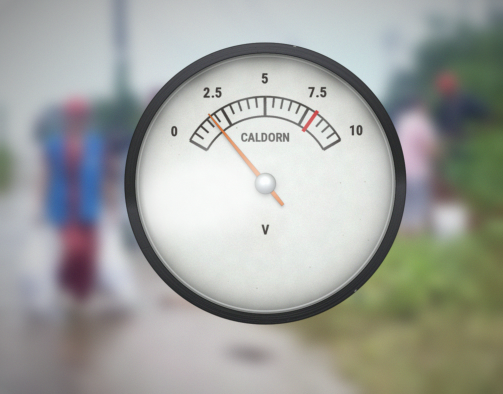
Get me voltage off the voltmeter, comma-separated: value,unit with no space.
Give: 1.75,V
